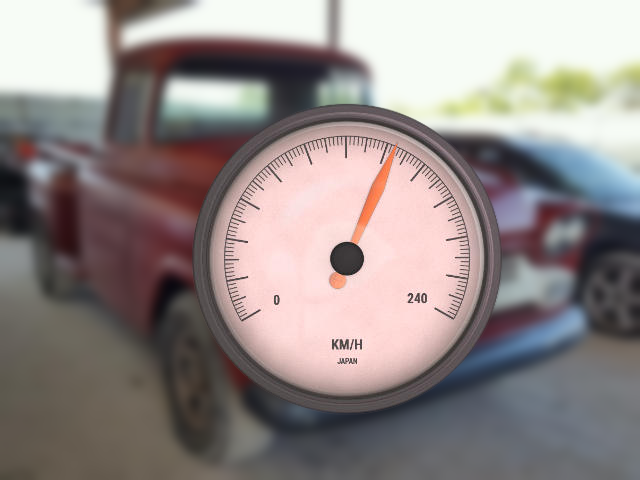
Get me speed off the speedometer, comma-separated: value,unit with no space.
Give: 144,km/h
